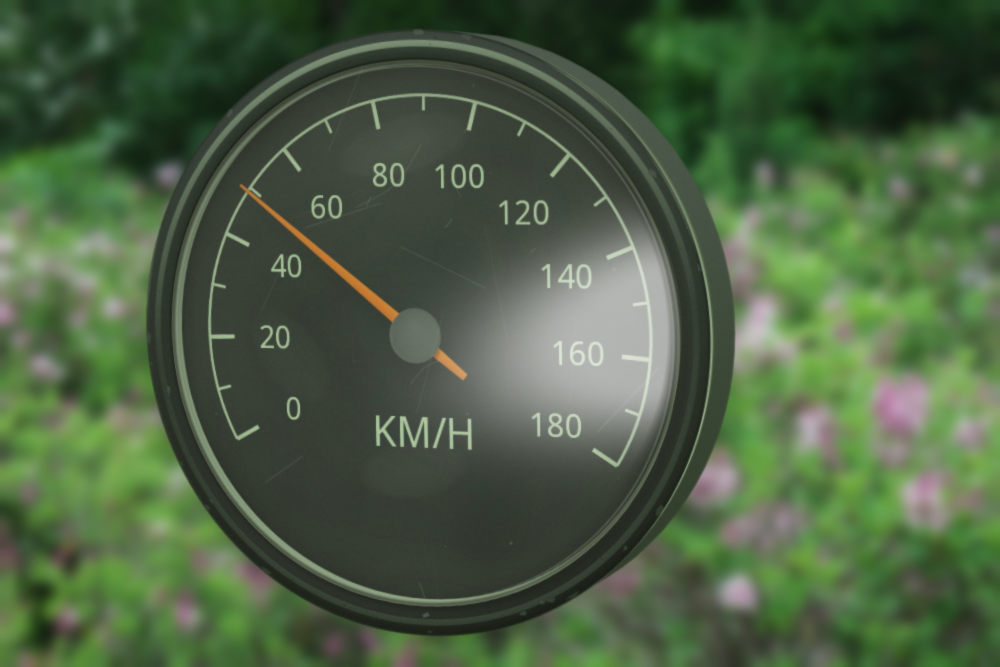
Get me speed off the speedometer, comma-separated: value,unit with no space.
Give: 50,km/h
